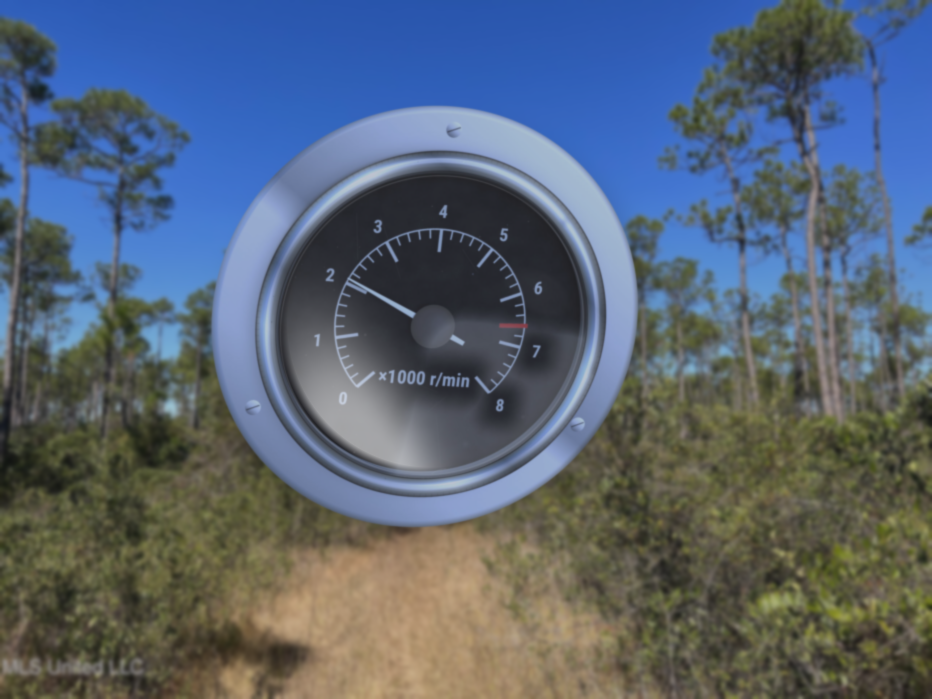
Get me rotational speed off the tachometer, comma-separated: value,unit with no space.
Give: 2100,rpm
